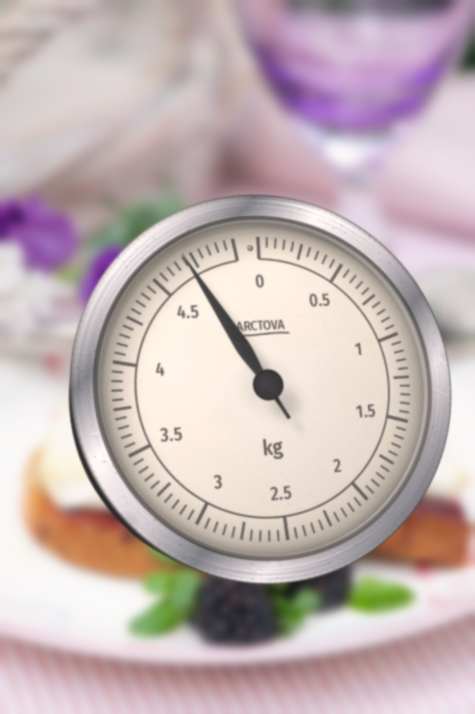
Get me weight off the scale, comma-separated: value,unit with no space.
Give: 4.7,kg
